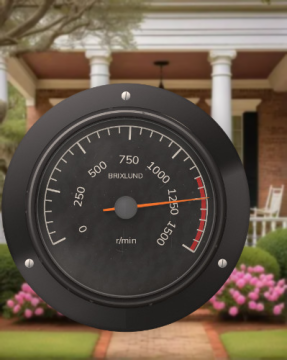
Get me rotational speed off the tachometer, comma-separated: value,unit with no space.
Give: 1250,rpm
